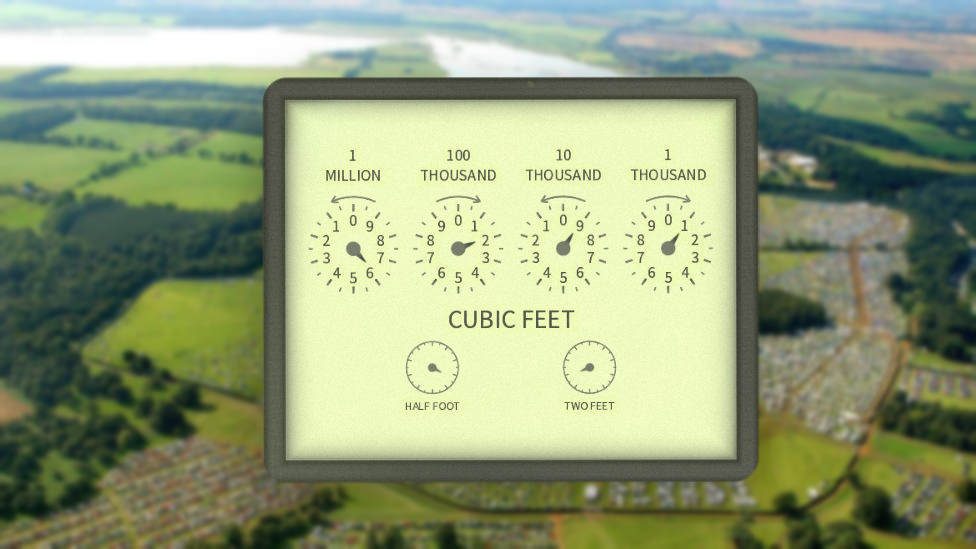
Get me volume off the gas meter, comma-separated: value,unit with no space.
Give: 619100,ft³
